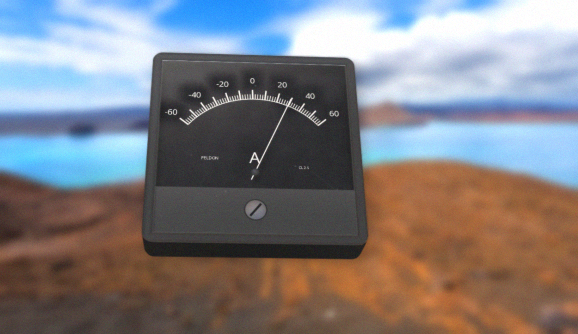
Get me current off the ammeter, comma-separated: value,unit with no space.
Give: 30,A
